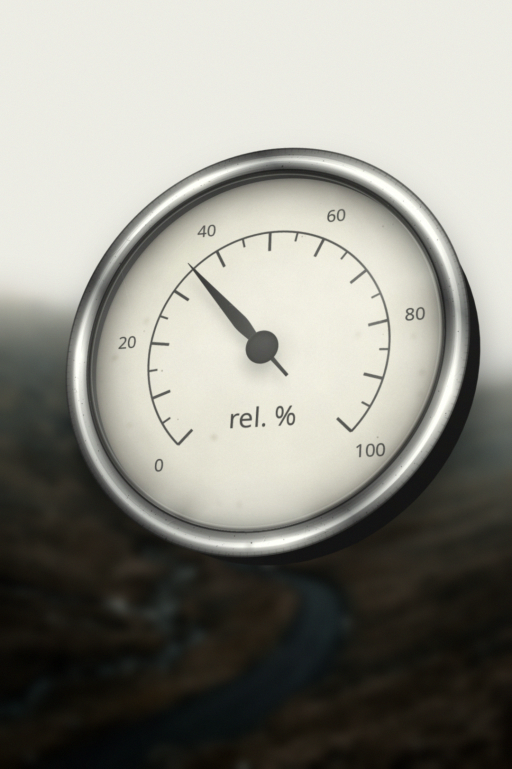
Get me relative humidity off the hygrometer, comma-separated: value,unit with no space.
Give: 35,%
